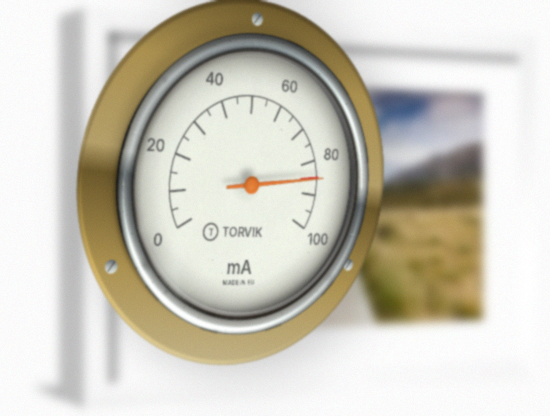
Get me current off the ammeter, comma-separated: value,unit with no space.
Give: 85,mA
